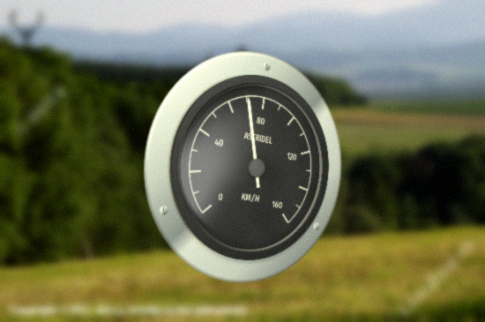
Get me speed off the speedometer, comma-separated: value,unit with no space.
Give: 70,km/h
